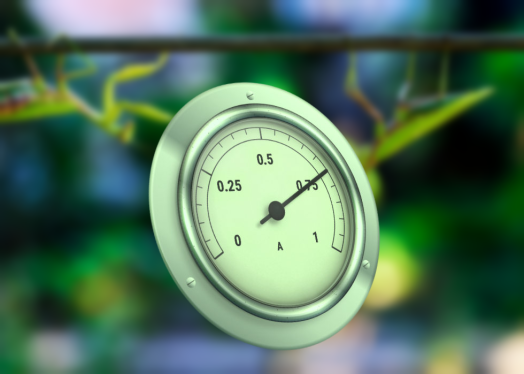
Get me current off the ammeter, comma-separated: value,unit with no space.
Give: 0.75,A
